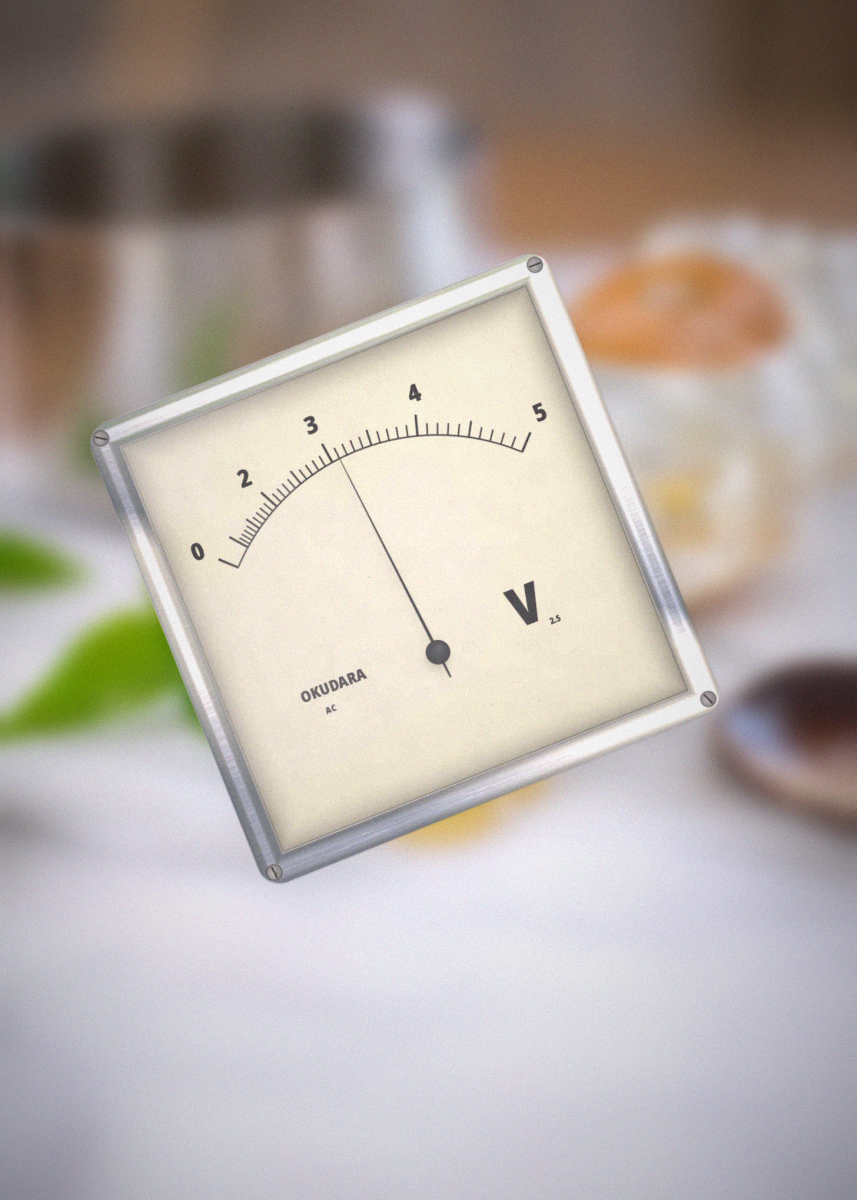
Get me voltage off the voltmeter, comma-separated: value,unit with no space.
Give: 3.1,V
